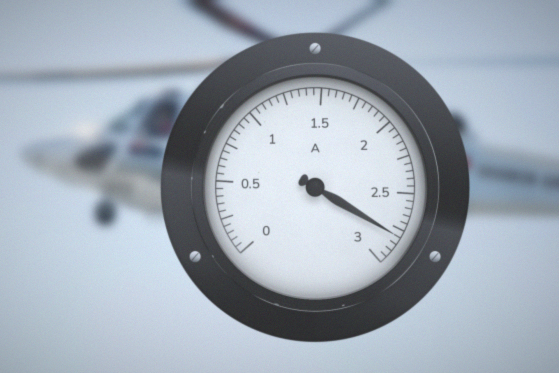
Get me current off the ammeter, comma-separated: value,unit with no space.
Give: 2.8,A
